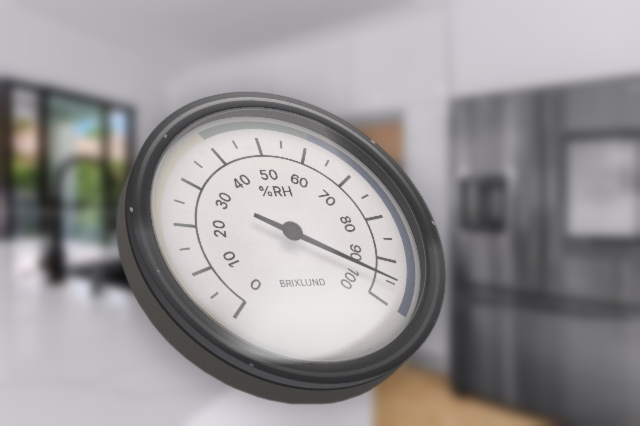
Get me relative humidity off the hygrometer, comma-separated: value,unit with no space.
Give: 95,%
